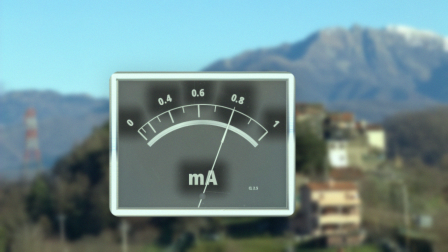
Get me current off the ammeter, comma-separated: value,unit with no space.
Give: 0.8,mA
